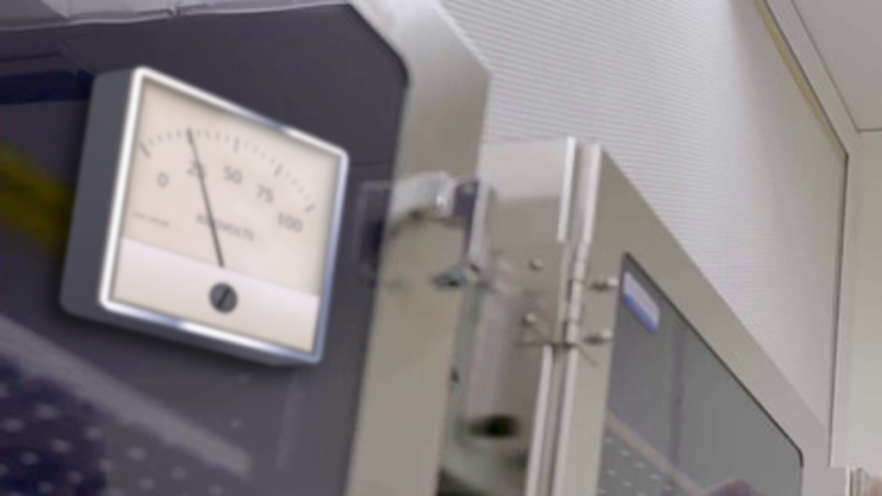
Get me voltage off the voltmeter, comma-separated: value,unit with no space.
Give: 25,kV
